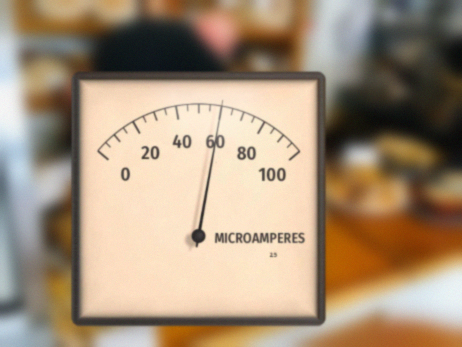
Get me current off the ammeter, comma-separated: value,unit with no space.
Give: 60,µA
